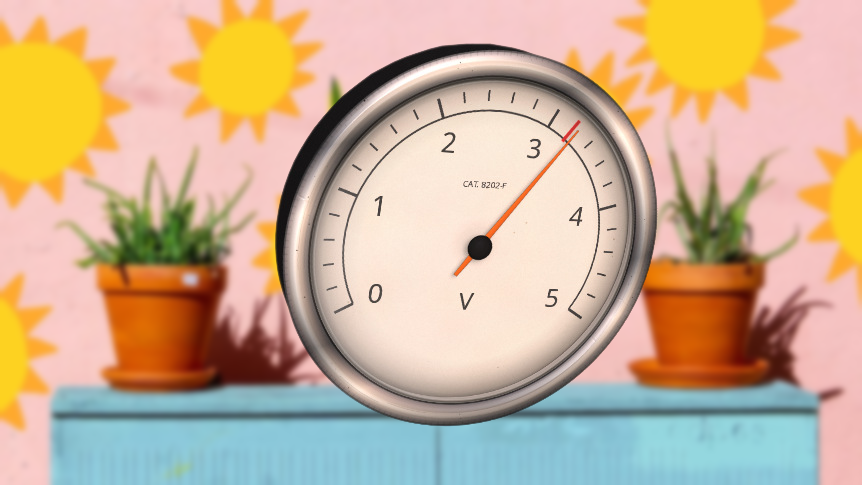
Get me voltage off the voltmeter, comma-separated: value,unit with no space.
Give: 3.2,V
